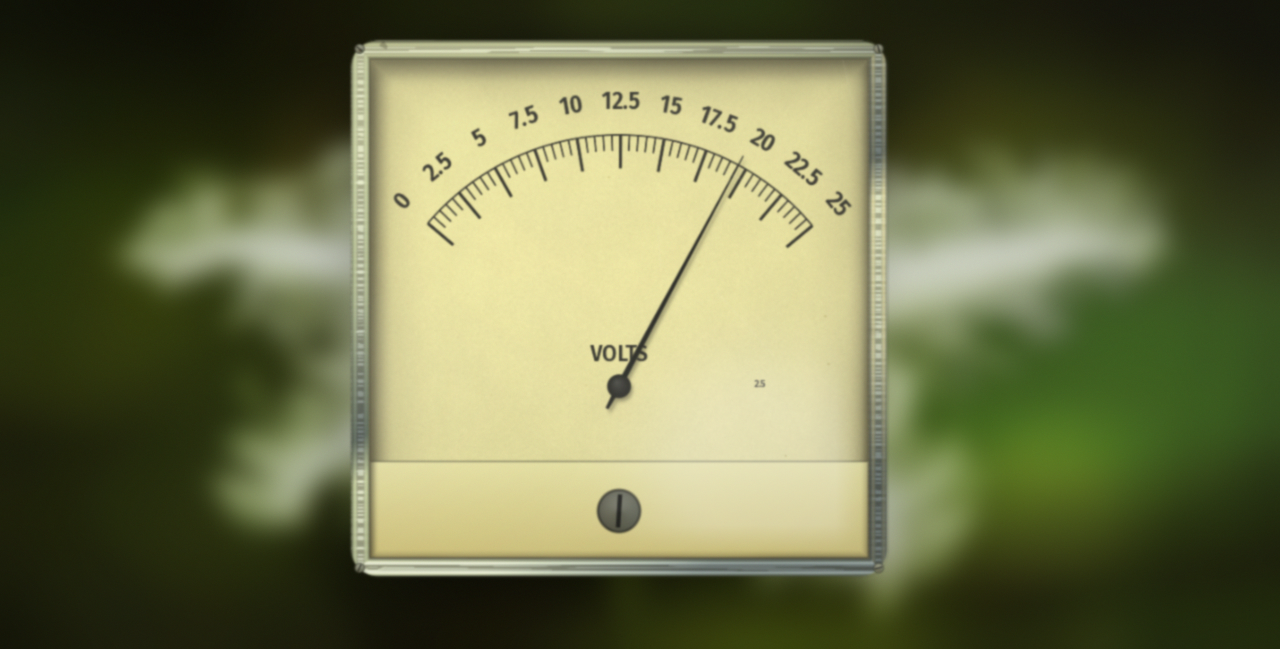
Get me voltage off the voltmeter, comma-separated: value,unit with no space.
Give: 19.5,V
